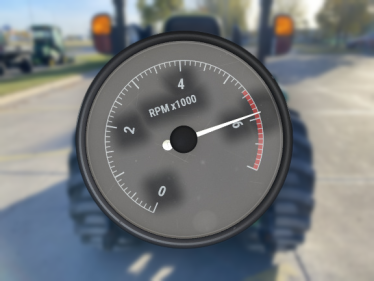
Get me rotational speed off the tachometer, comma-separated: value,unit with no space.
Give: 5900,rpm
